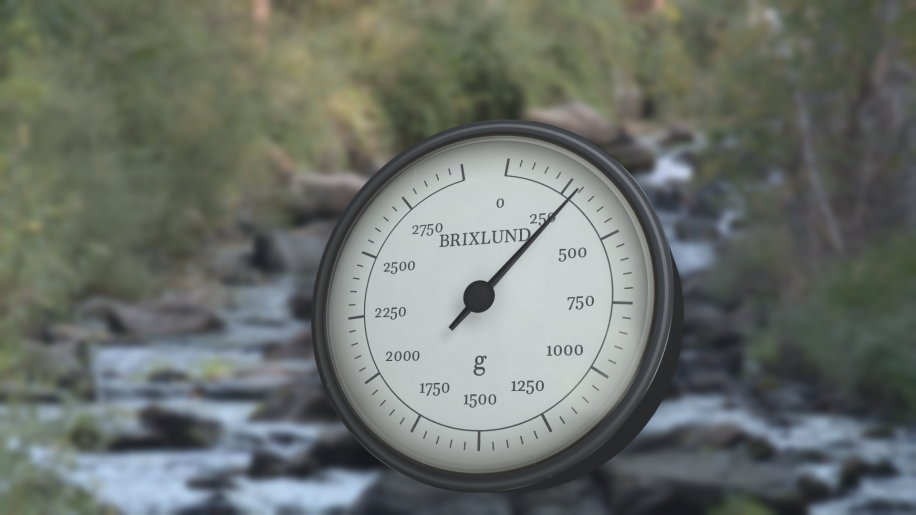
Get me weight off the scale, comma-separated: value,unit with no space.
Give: 300,g
